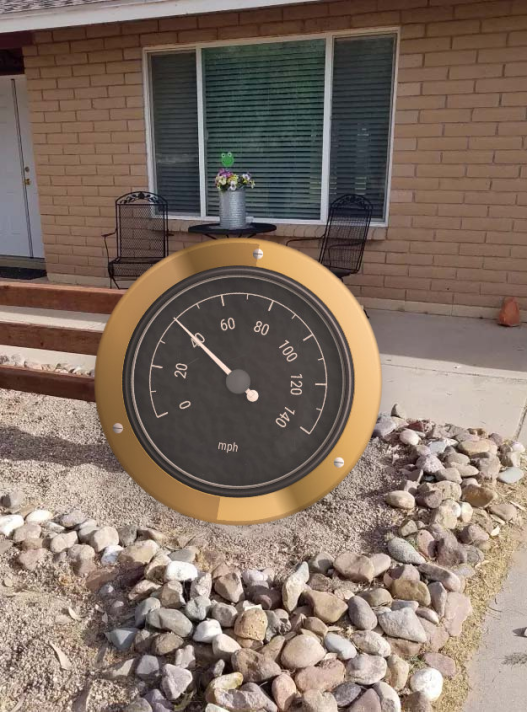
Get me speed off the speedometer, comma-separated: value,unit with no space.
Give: 40,mph
